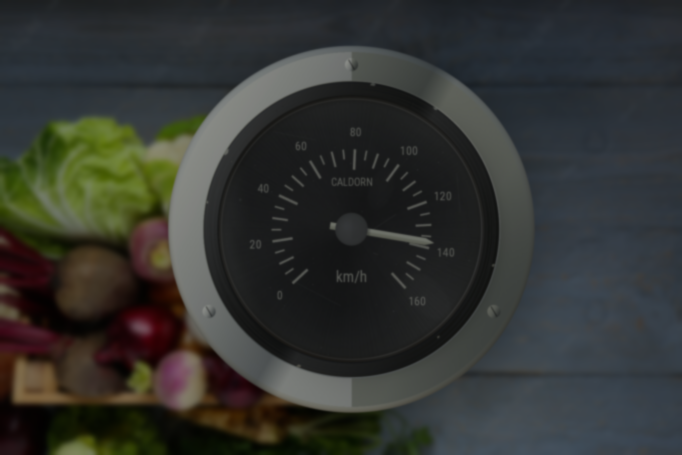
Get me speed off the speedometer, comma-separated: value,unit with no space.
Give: 137.5,km/h
